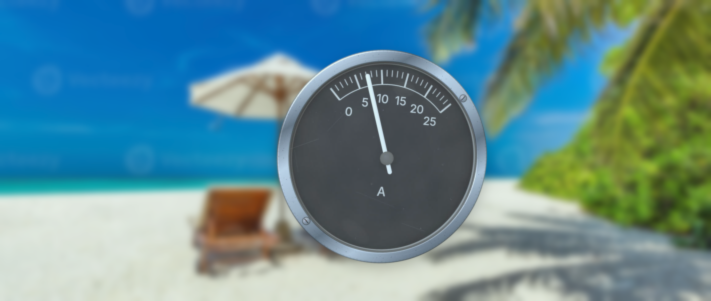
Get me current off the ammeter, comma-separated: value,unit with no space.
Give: 7,A
